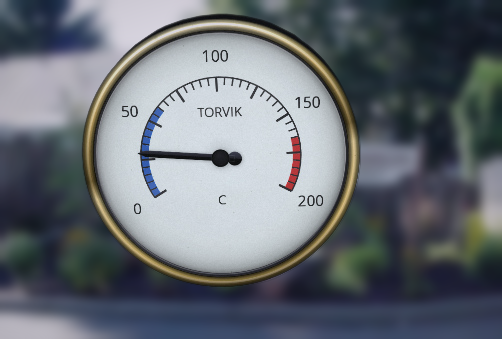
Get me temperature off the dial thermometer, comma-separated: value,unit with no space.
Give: 30,°C
